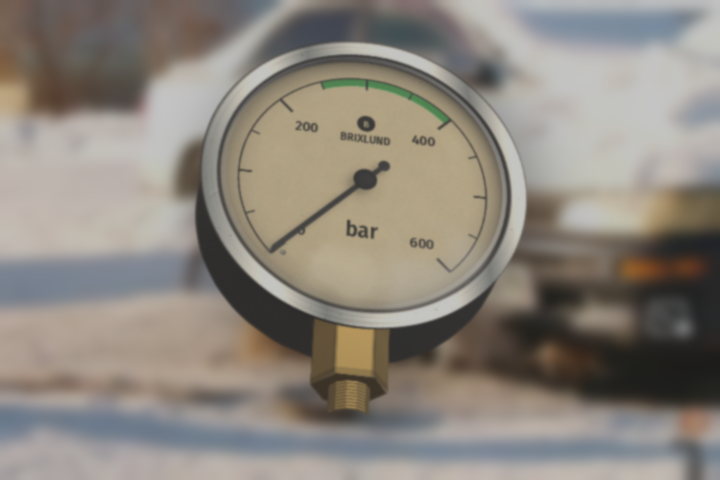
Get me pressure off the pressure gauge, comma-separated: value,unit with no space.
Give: 0,bar
